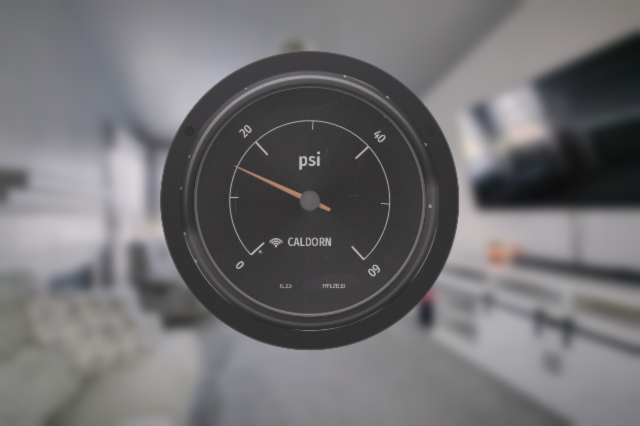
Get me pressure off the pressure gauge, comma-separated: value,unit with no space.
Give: 15,psi
